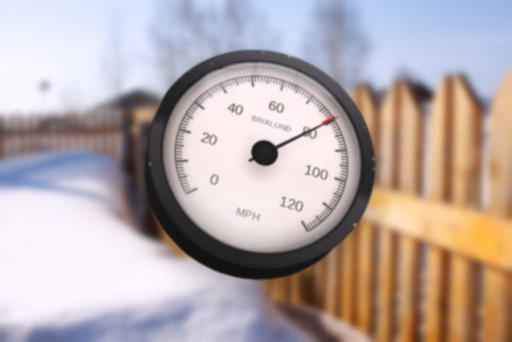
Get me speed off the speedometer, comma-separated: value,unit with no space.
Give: 80,mph
